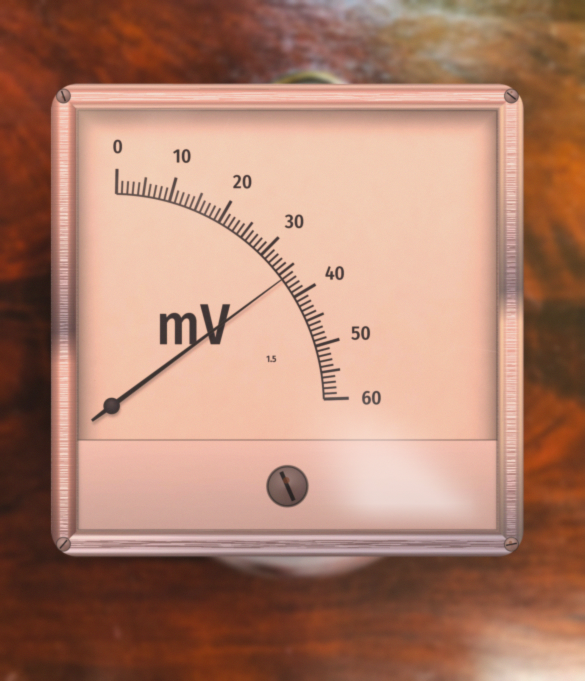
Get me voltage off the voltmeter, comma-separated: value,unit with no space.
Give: 36,mV
